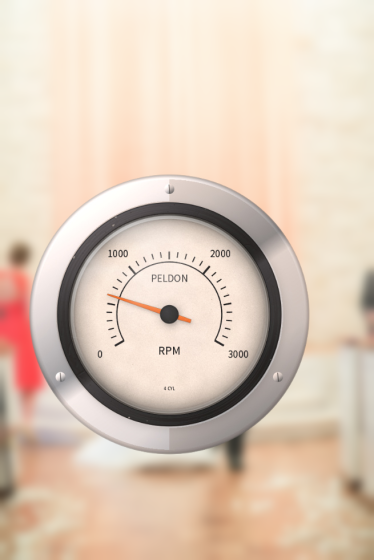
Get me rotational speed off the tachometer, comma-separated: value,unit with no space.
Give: 600,rpm
